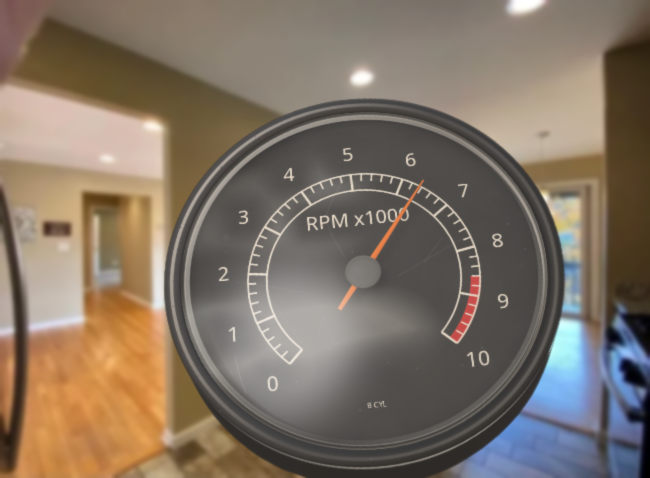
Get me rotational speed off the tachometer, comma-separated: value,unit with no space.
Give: 6400,rpm
